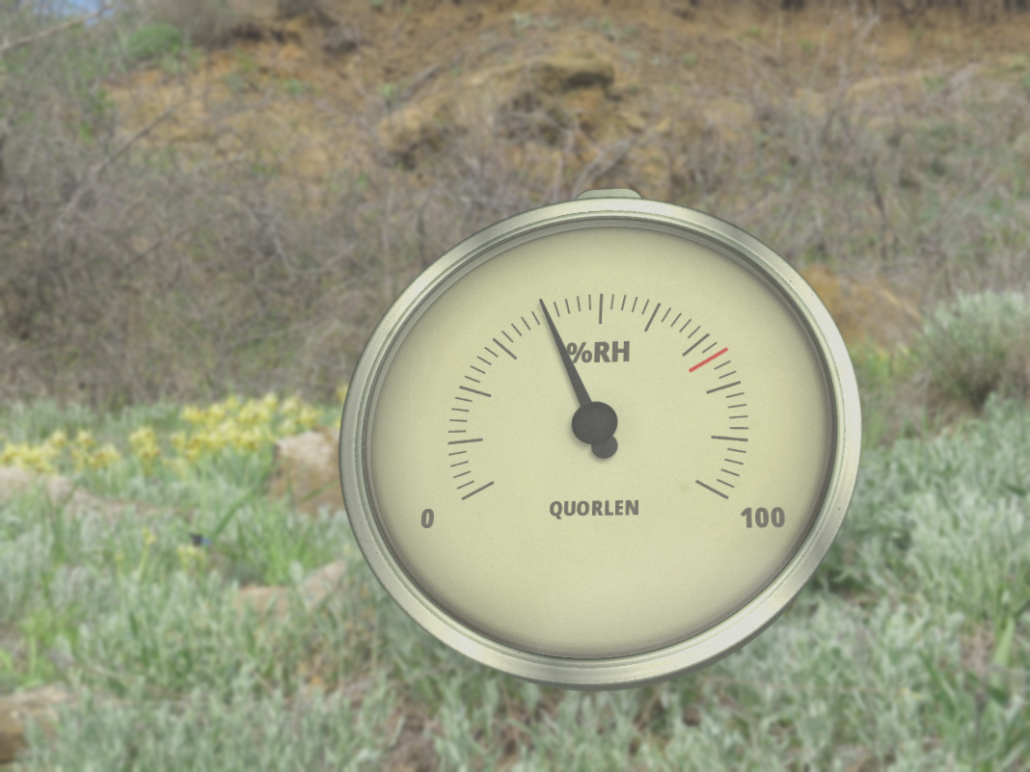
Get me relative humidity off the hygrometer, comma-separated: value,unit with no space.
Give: 40,%
